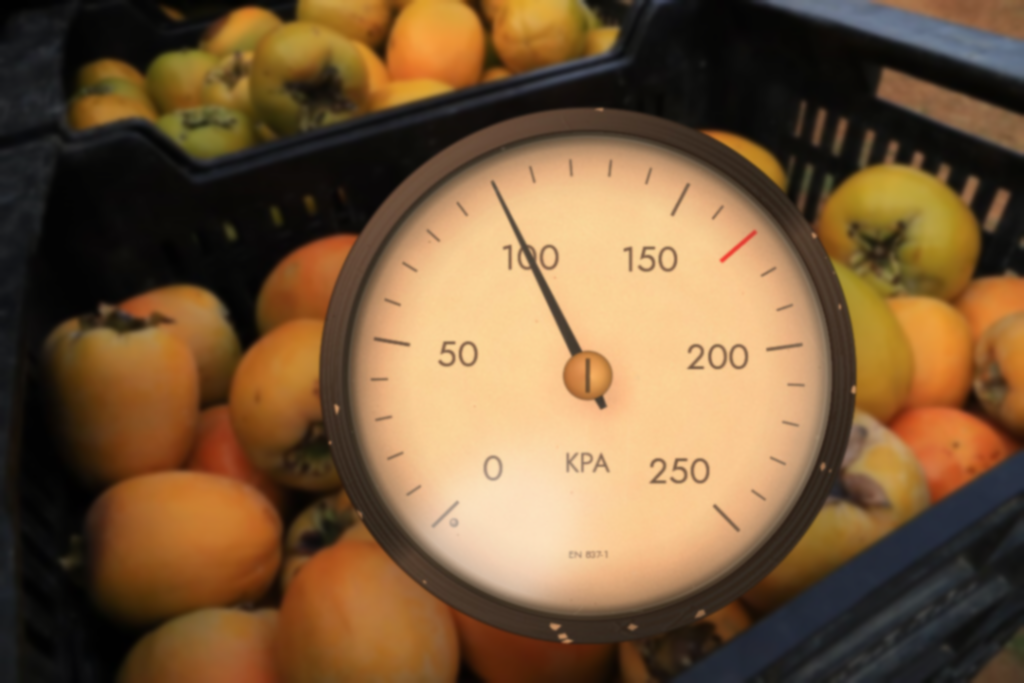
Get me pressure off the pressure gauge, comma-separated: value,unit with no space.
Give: 100,kPa
